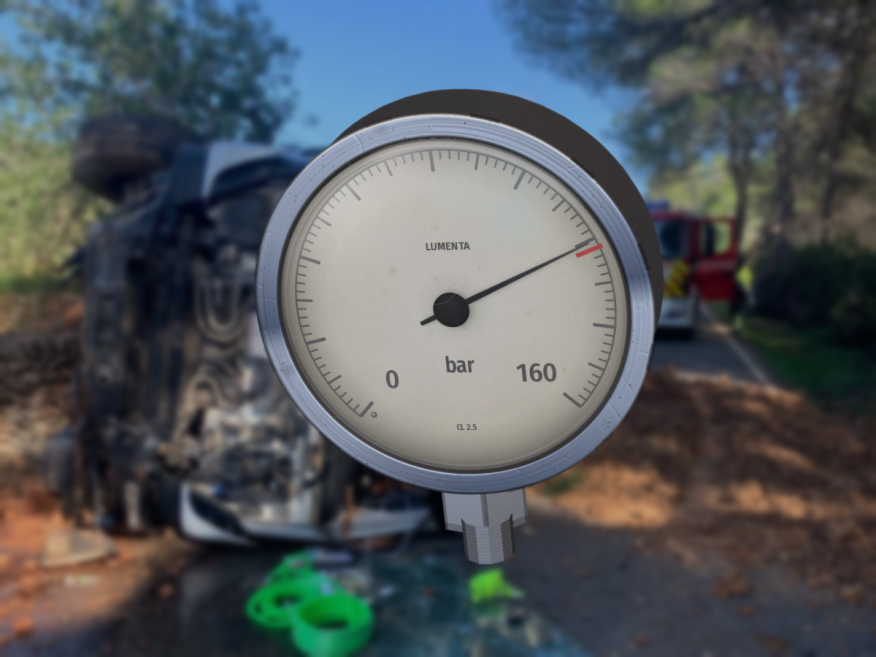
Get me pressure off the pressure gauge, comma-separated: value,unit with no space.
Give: 120,bar
